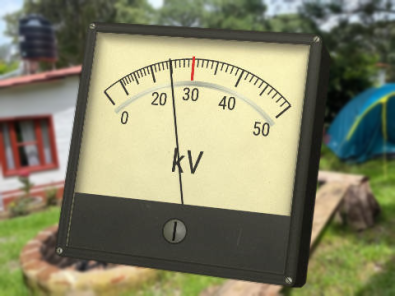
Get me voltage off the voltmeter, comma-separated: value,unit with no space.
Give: 25,kV
